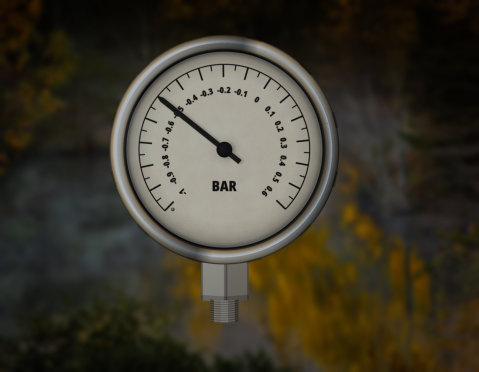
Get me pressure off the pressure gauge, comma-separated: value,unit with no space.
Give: -0.5,bar
